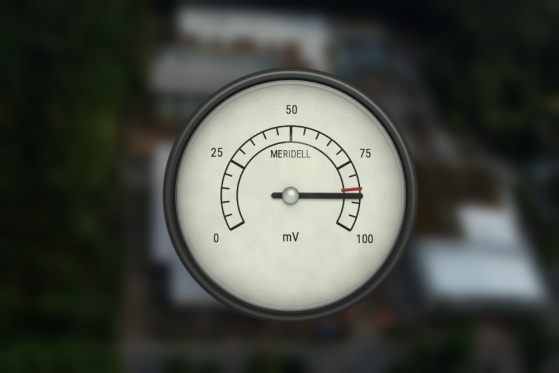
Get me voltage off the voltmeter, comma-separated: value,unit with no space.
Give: 87.5,mV
